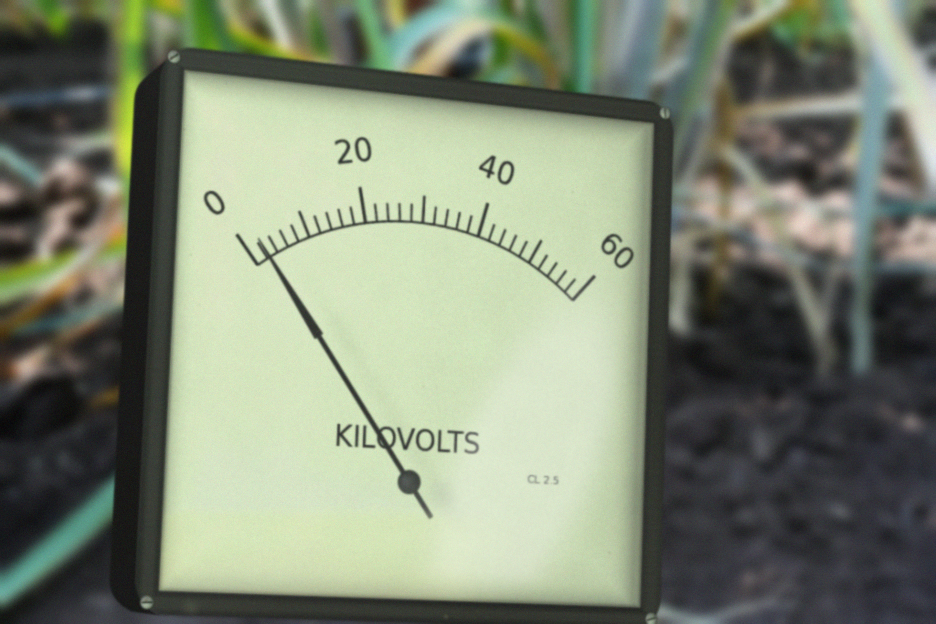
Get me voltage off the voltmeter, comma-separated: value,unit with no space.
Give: 2,kV
